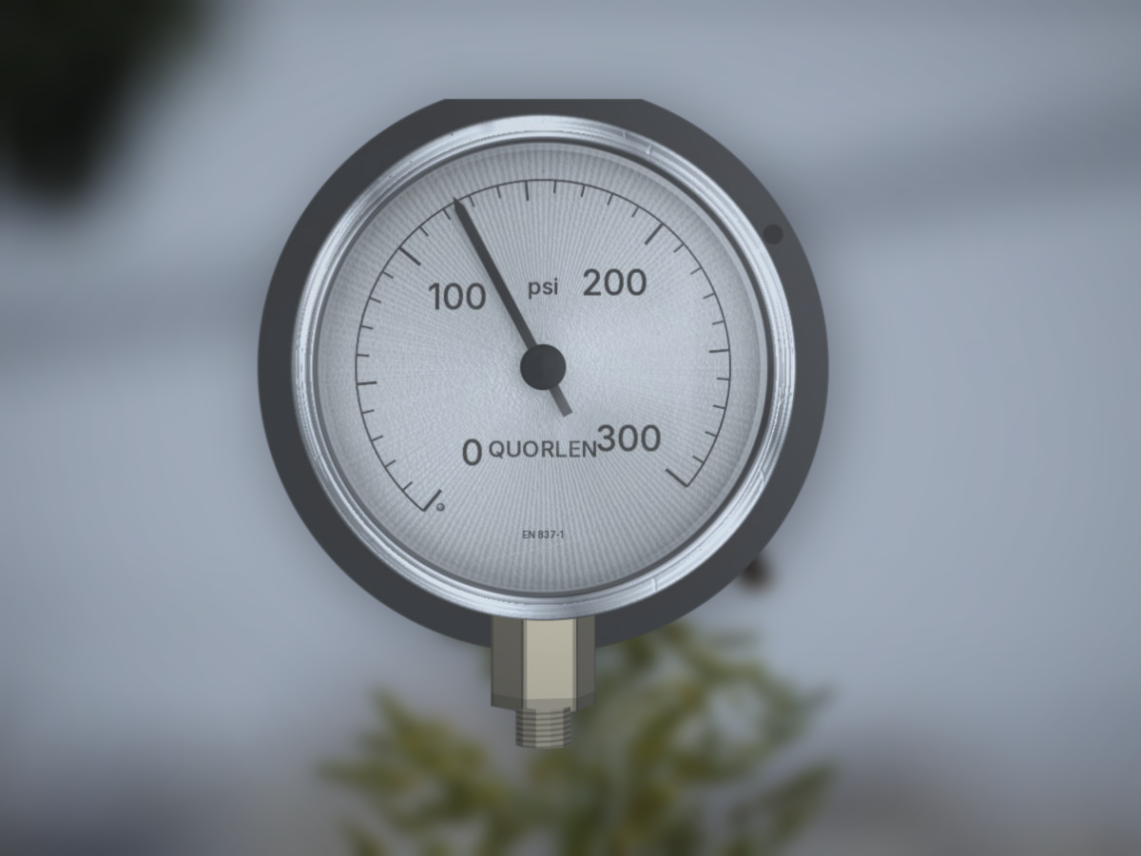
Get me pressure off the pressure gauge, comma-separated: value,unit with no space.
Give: 125,psi
